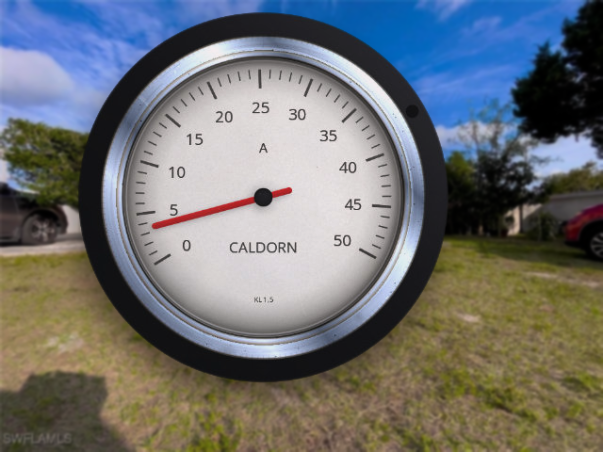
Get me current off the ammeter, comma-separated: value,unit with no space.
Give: 3.5,A
